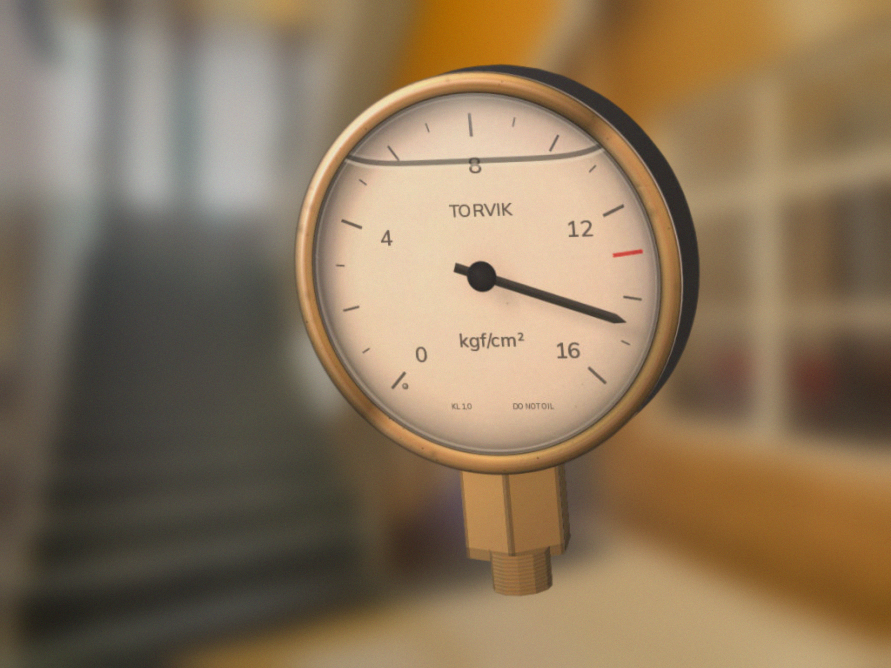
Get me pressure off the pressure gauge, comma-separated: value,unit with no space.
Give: 14.5,kg/cm²
